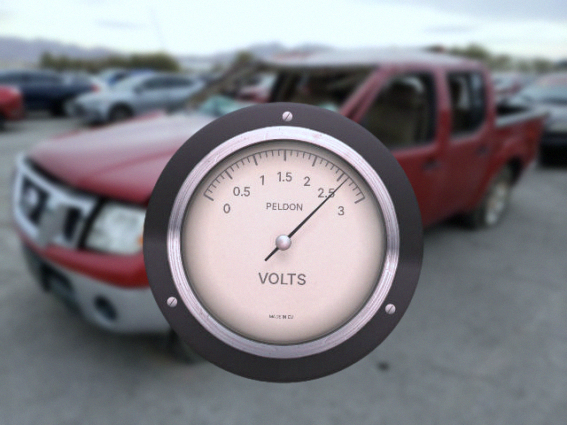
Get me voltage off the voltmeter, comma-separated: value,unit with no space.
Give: 2.6,V
